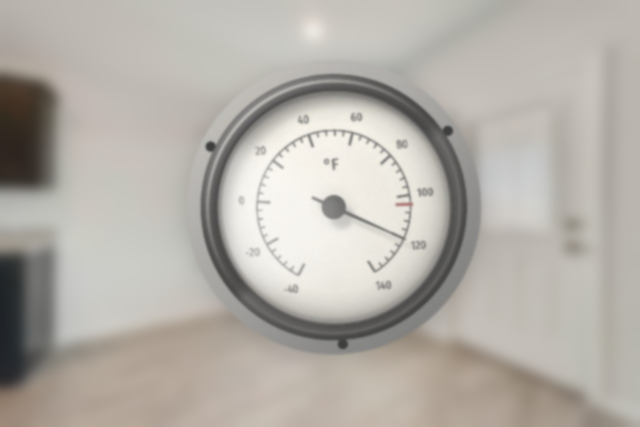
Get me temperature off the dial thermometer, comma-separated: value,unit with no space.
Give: 120,°F
